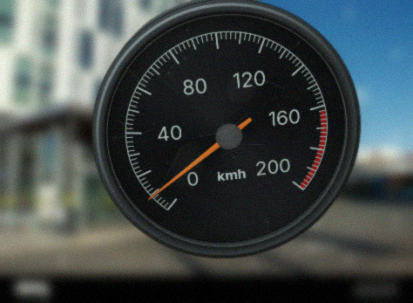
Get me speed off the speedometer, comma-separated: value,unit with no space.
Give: 10,km/h
